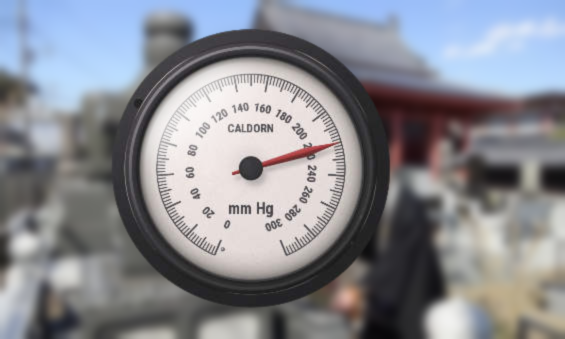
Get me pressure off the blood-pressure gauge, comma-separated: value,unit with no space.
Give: 220,mmHg
